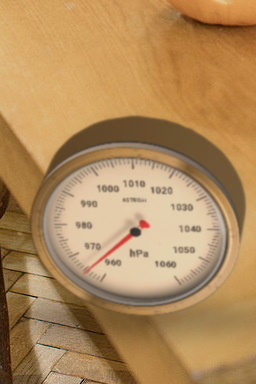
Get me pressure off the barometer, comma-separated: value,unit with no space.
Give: 965,hPa
